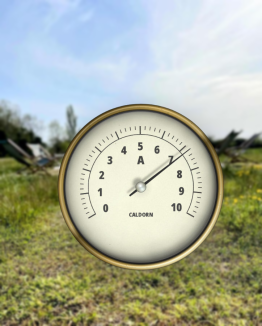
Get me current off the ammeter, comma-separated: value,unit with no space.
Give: 7.2,A
